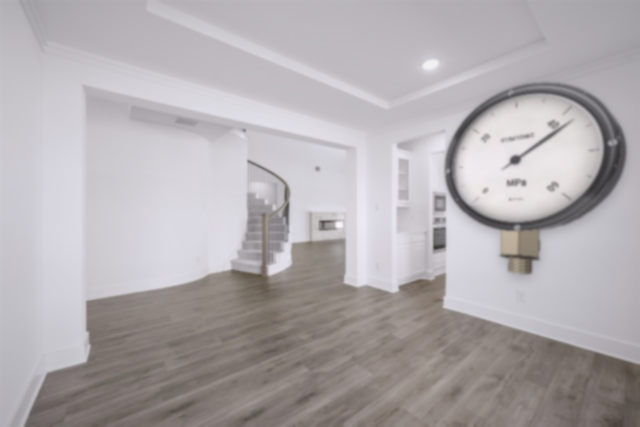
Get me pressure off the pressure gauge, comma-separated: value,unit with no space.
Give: 42.5,MPa
